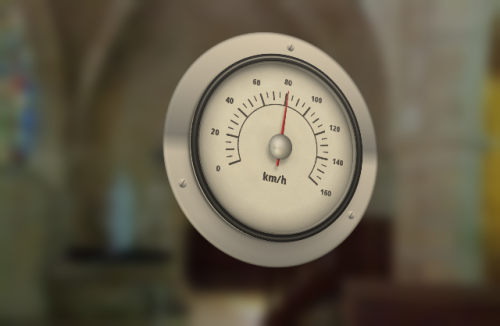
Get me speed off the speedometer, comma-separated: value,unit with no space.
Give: 80,km/h
